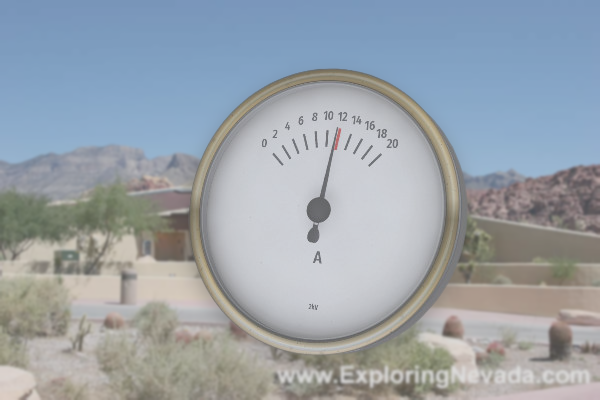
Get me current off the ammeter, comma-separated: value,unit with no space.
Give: 12,A
